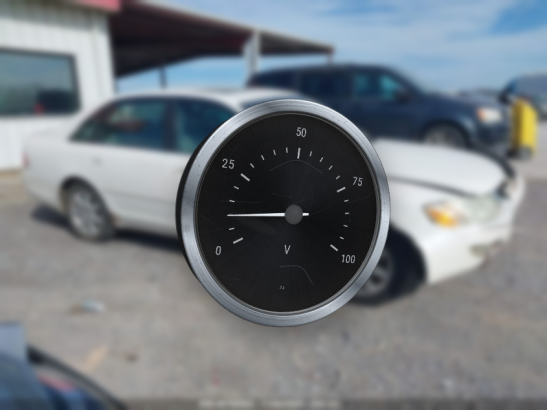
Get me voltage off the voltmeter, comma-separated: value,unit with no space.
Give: 10,V
